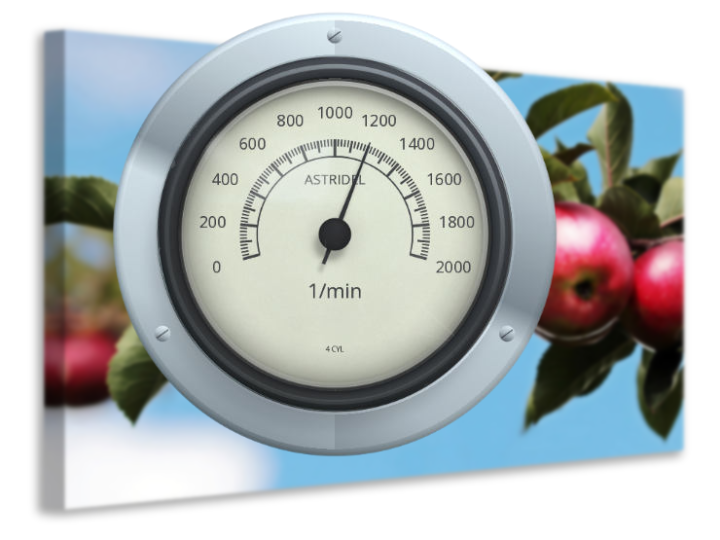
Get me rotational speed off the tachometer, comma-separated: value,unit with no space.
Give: 1200,rpm
